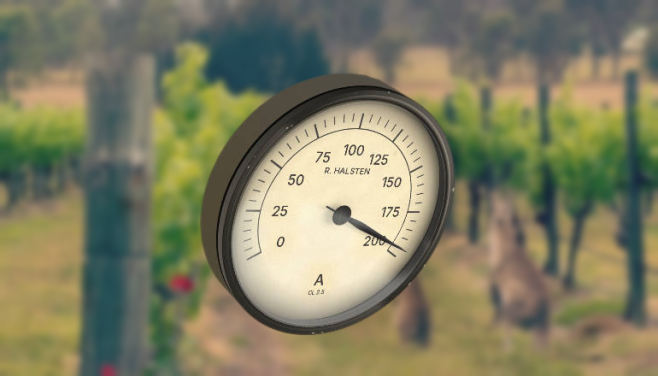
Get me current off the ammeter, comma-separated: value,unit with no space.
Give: 195,A
